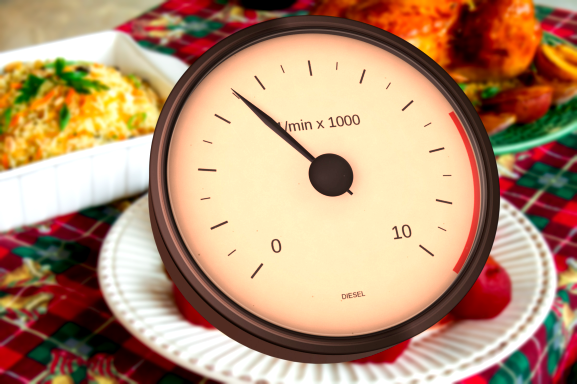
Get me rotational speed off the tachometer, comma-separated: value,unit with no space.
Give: 3500,rpm
